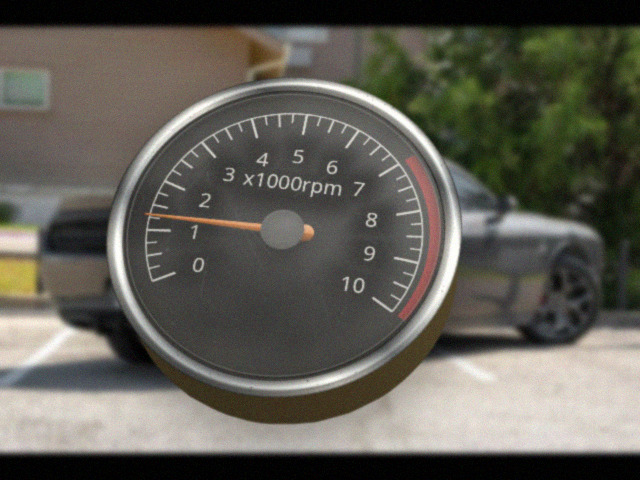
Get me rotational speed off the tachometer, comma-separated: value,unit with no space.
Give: 1250,rpm
